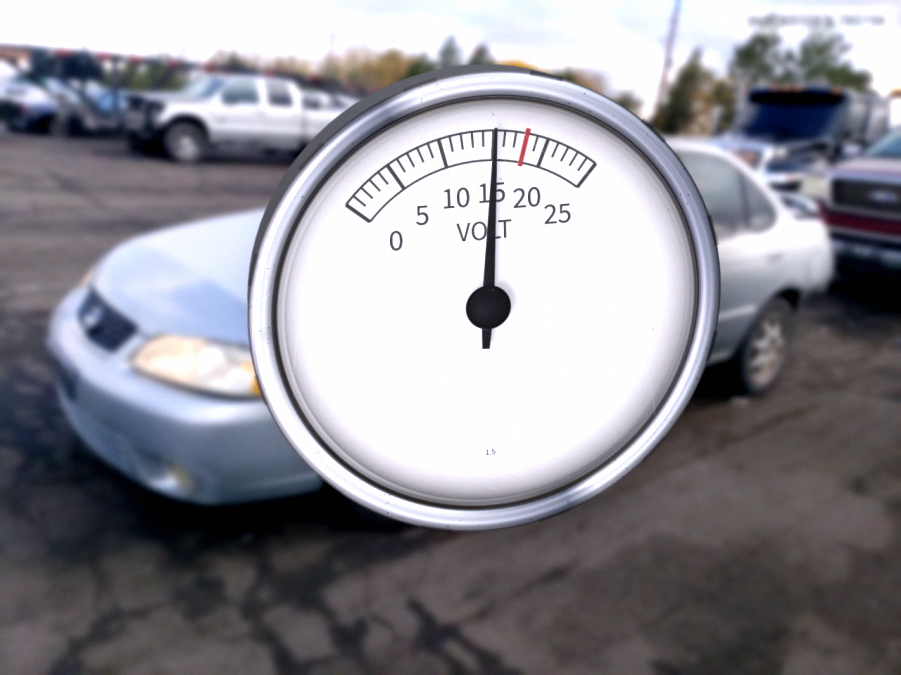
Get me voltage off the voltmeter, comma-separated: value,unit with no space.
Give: 15,V
